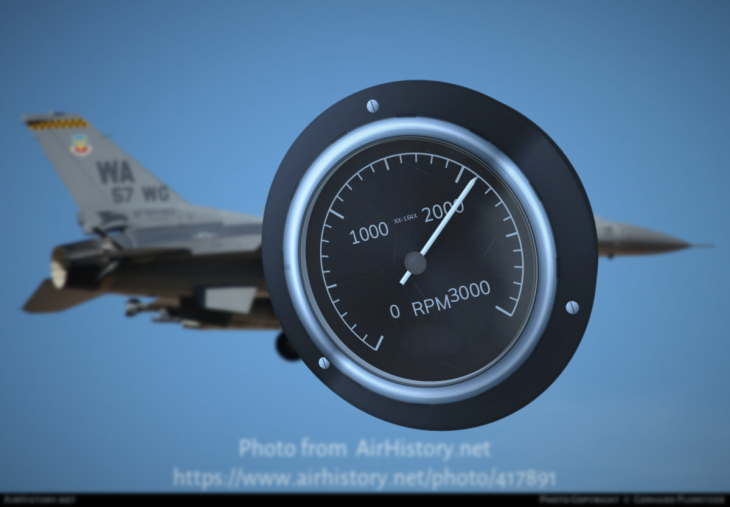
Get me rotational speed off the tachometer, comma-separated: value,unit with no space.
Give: 2100,rpm
